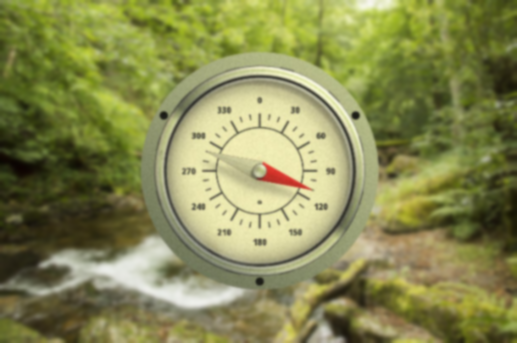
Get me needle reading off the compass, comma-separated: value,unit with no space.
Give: 110,°
